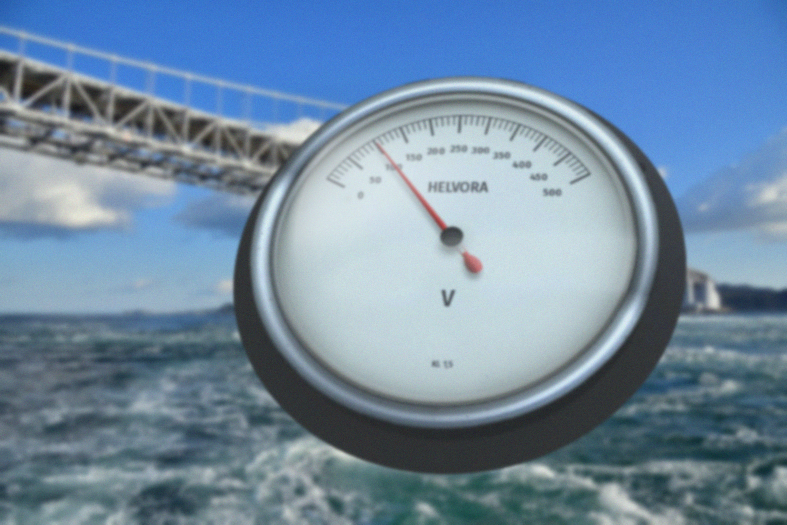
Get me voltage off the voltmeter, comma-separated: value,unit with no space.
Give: 100,V
